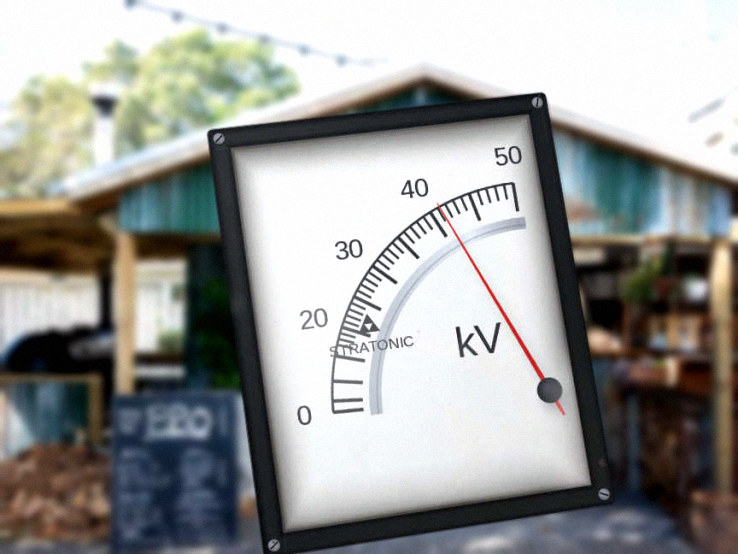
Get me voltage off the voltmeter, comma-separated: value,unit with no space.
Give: 41,kV
